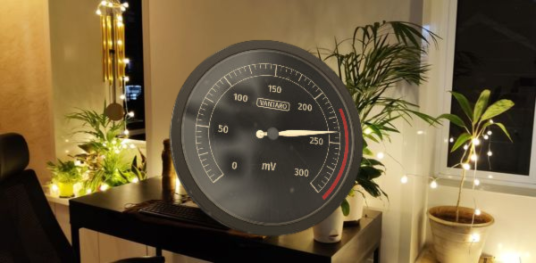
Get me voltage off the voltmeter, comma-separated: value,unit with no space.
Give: 240,mV
